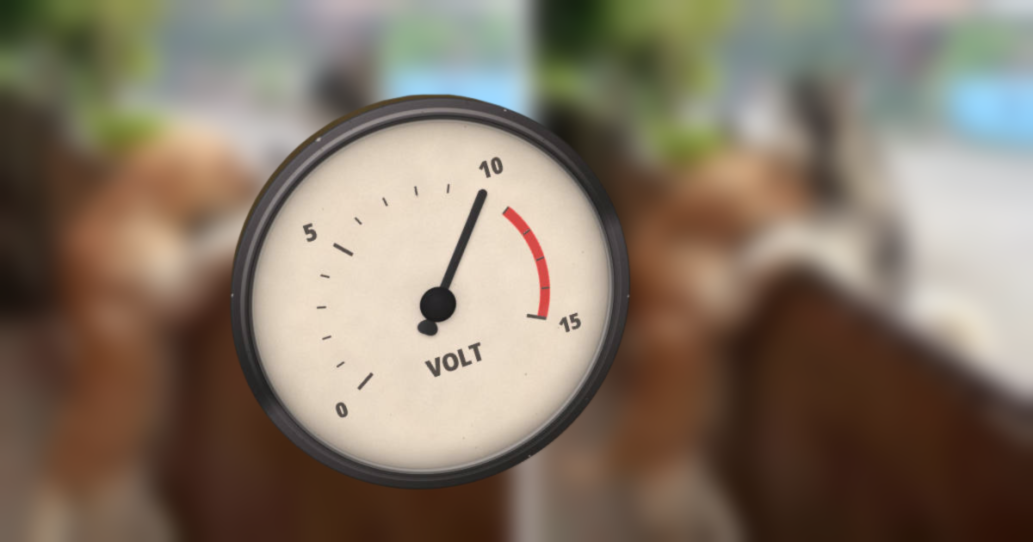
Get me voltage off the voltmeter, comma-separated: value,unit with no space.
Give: 10,V
